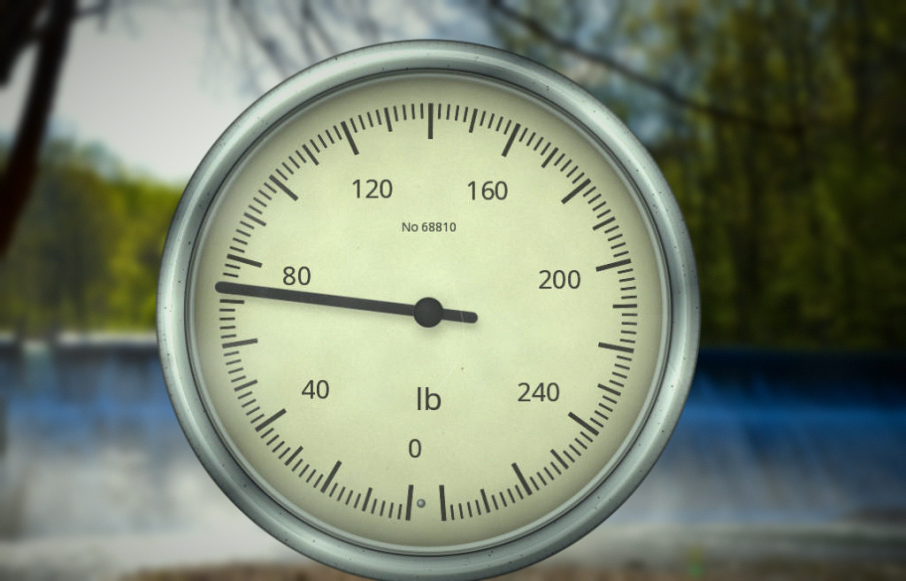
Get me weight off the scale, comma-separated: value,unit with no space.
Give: 73,lb
